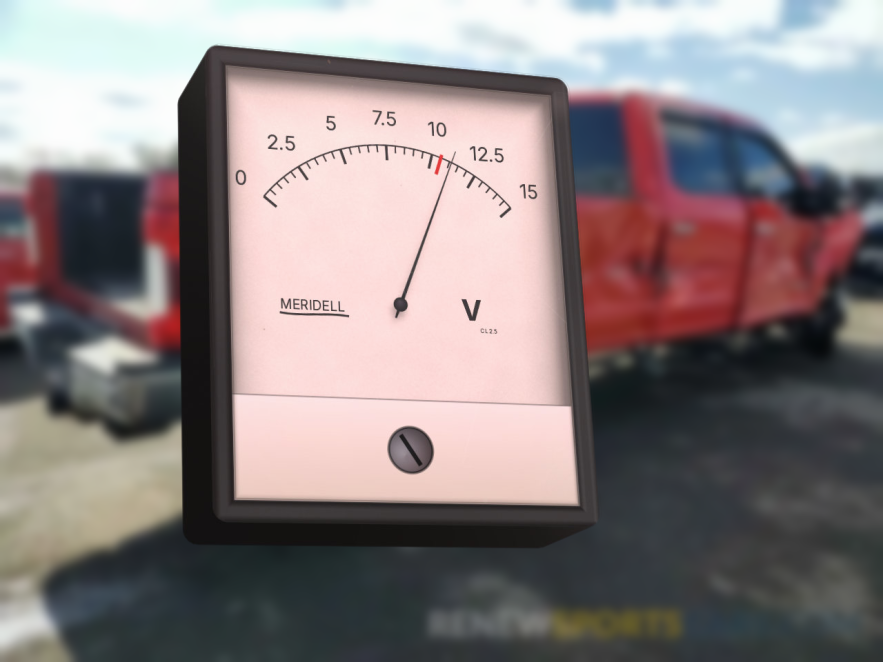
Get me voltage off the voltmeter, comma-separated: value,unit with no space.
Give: 11,V
